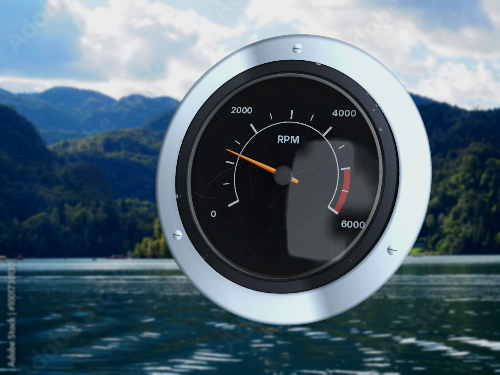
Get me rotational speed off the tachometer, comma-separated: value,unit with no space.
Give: 1250,rpm
